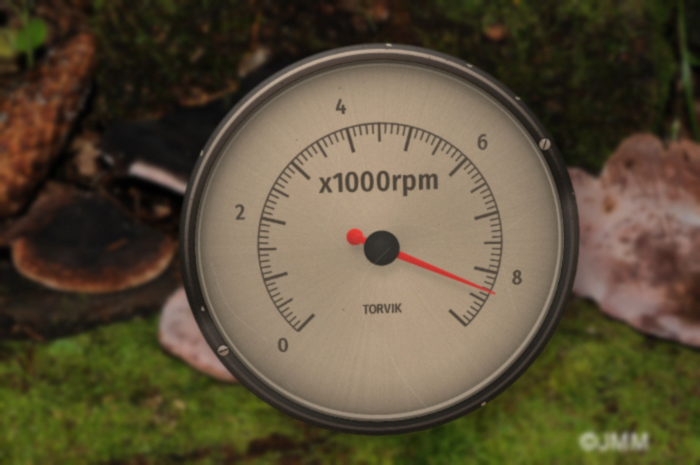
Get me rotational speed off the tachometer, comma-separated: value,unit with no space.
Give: 8300,rpm
